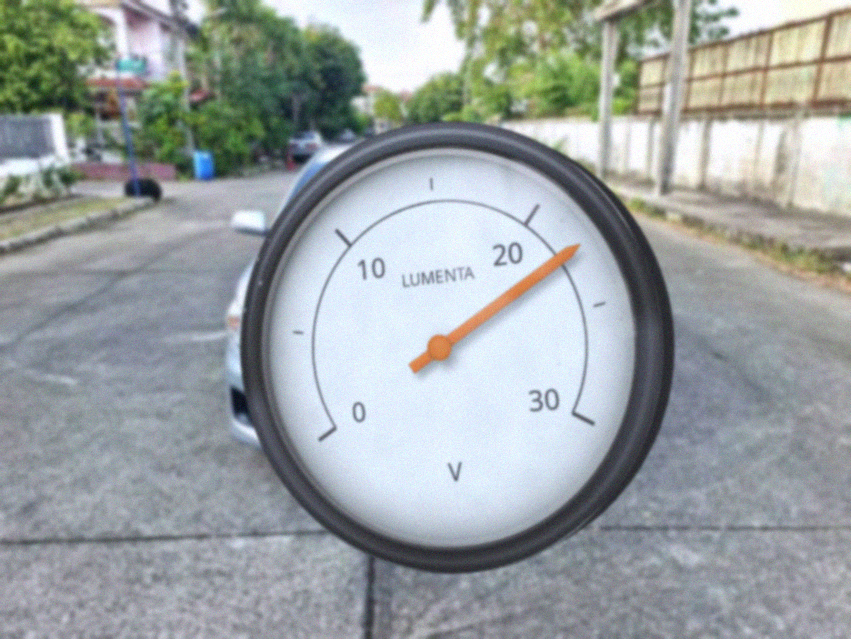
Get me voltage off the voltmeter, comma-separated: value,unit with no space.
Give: 22.5,V
